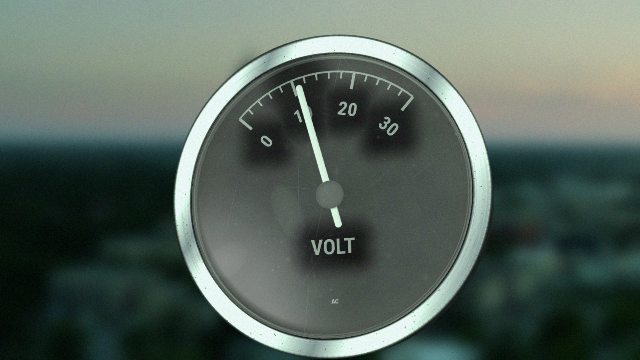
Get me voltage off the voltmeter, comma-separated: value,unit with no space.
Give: 11,V
